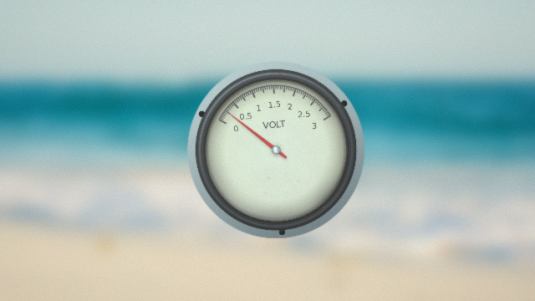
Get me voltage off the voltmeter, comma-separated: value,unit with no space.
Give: 0.25,V
